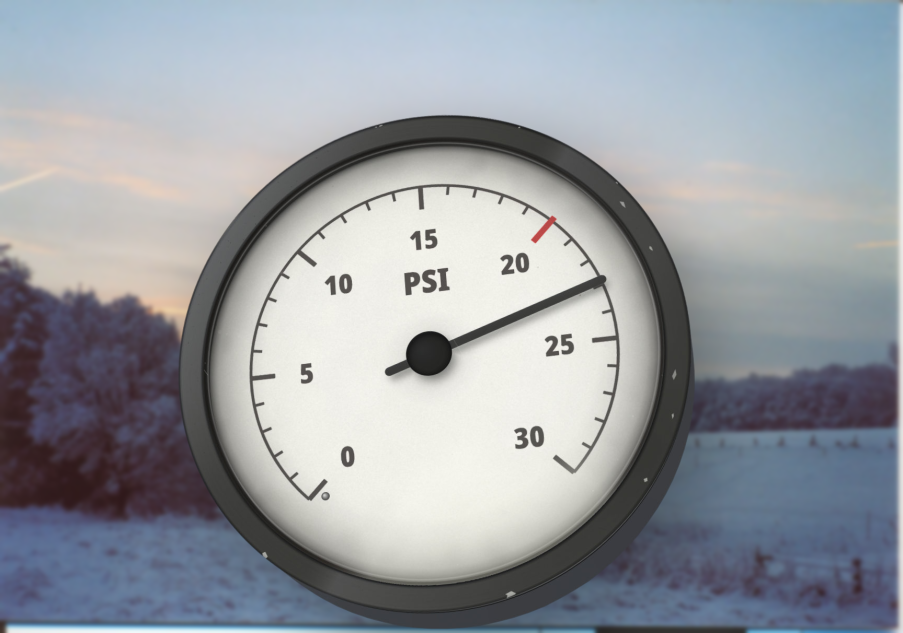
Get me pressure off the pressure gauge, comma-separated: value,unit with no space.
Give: 23,psi
